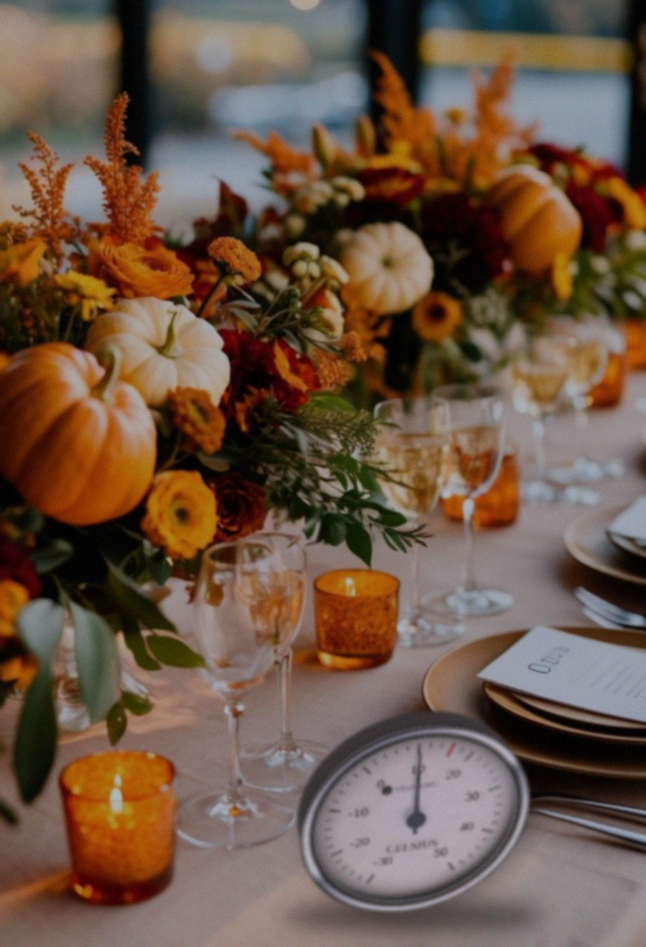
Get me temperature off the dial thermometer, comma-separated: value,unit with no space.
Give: 10,°C
